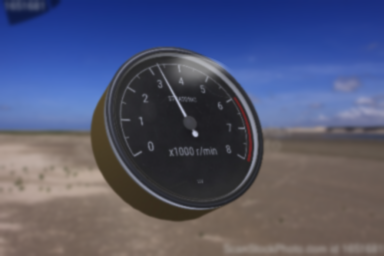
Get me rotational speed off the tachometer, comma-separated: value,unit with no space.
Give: 3250,rpm
